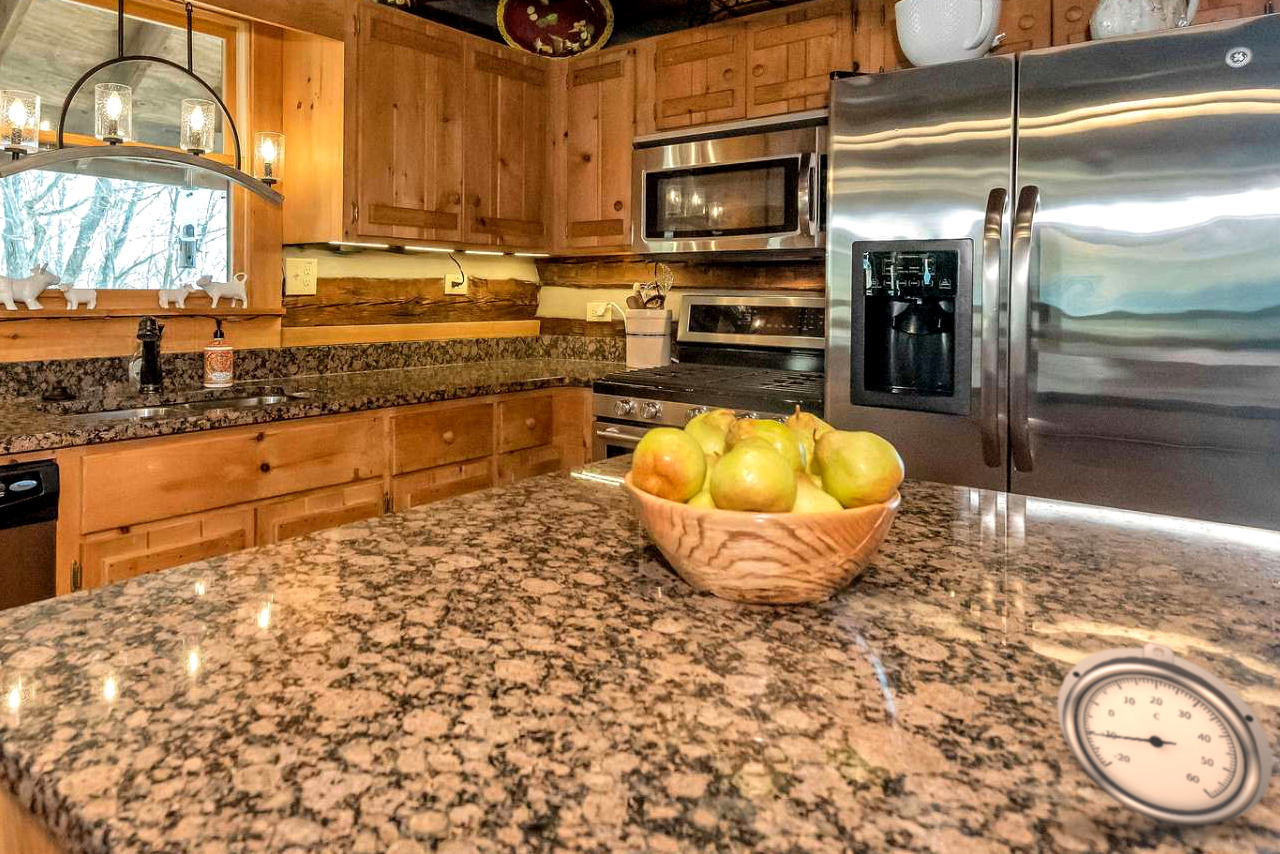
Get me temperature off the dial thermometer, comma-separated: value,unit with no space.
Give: -10,°C
